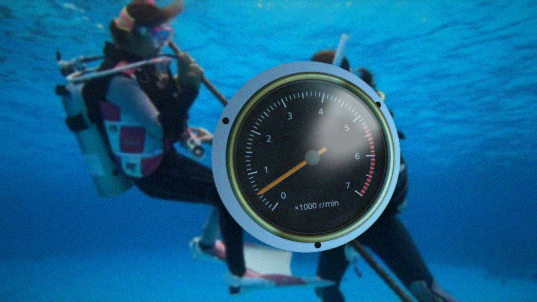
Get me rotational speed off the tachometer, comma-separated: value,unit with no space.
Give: 500,rpm
